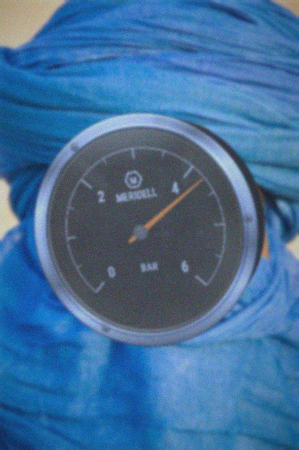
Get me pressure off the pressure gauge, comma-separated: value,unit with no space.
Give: 4.25,bar
